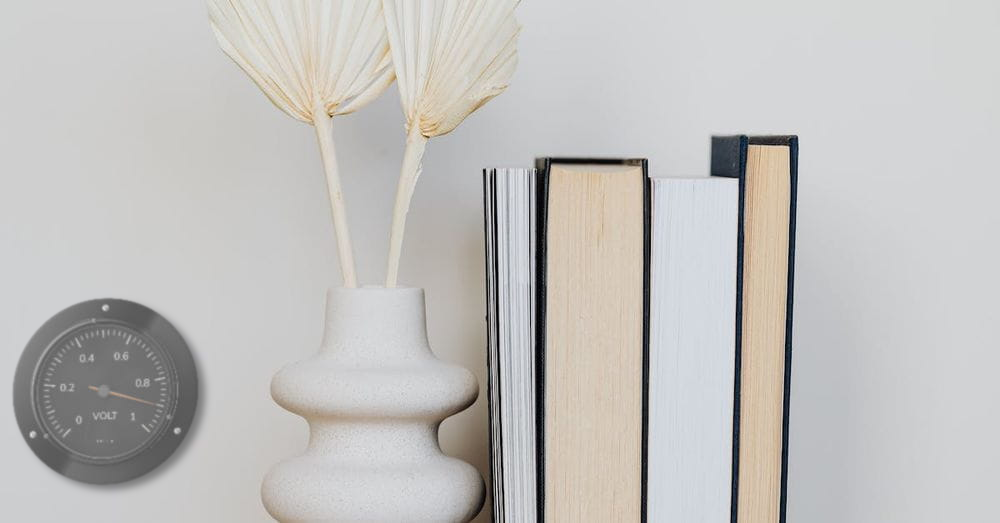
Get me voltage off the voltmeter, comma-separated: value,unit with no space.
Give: 0.9,V
